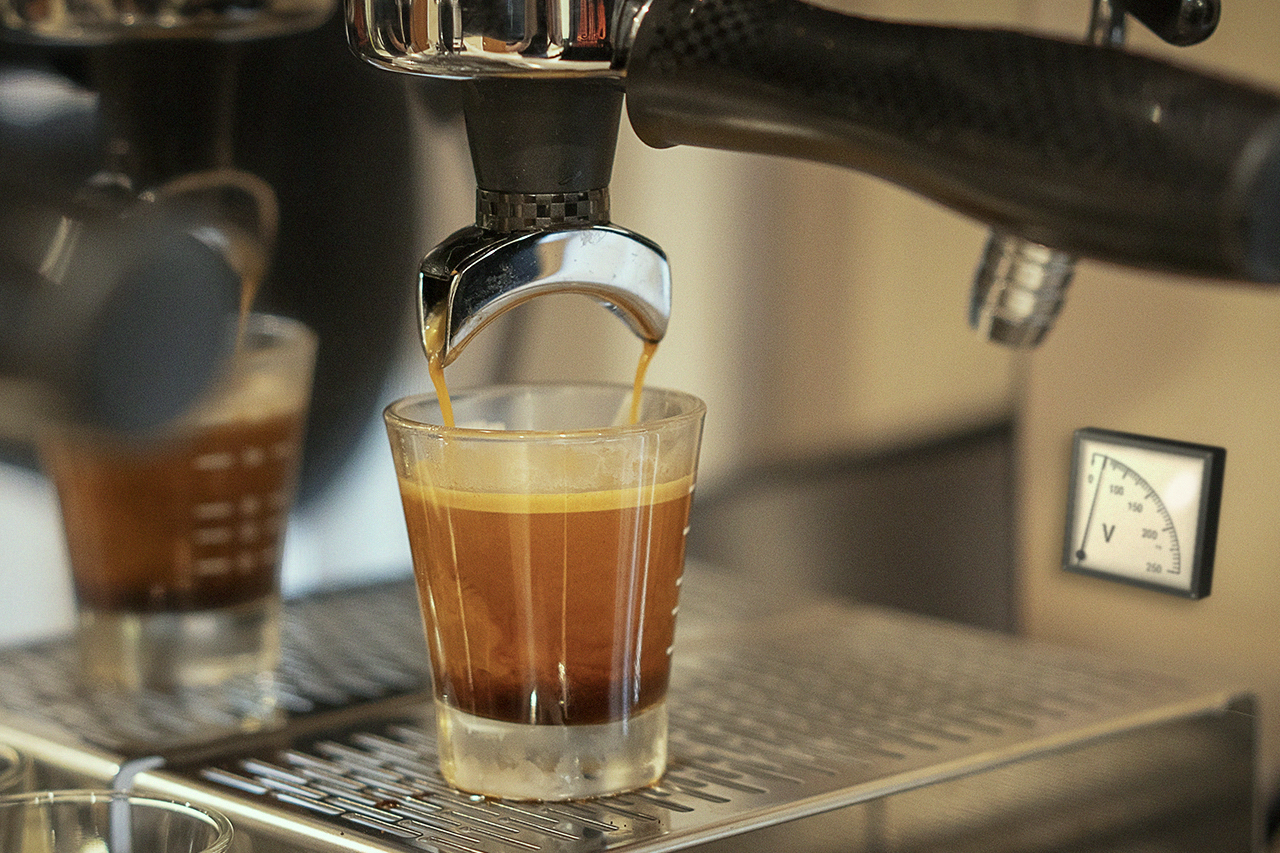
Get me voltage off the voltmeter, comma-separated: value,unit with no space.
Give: 50,V
